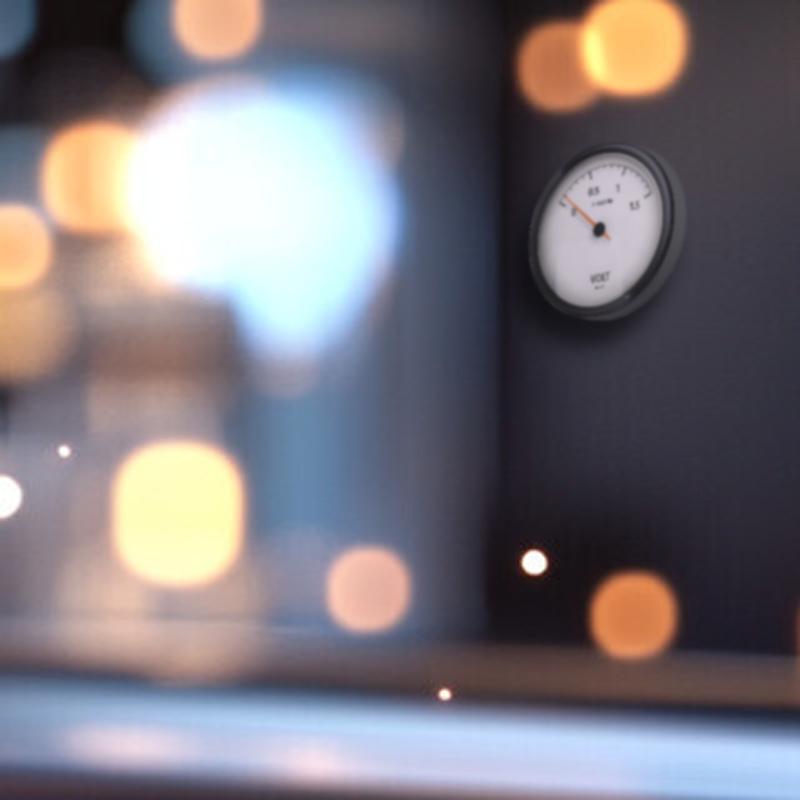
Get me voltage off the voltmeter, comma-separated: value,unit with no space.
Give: 0.1,V
